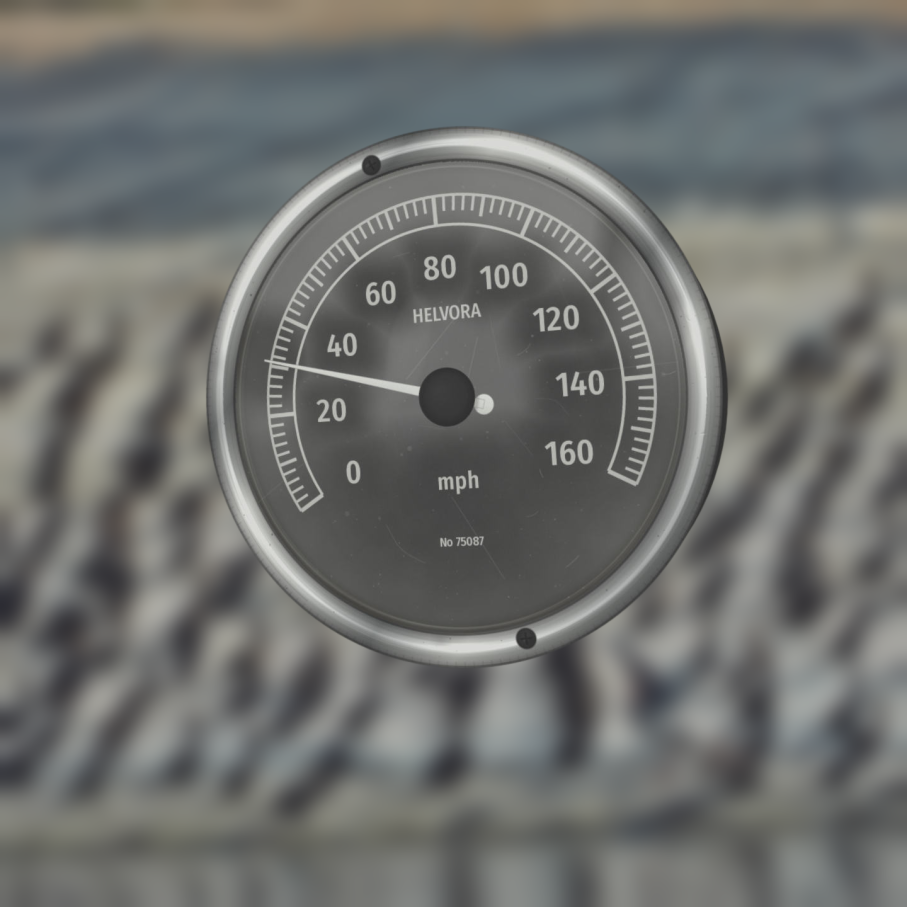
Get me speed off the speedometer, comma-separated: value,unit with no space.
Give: 31,mph
